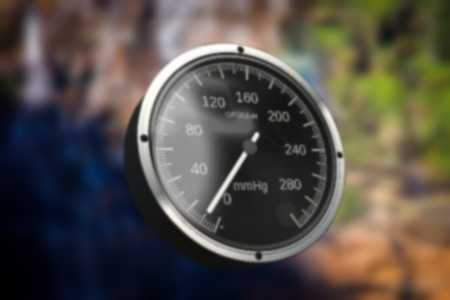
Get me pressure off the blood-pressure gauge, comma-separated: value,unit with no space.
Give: 10,mmHg
